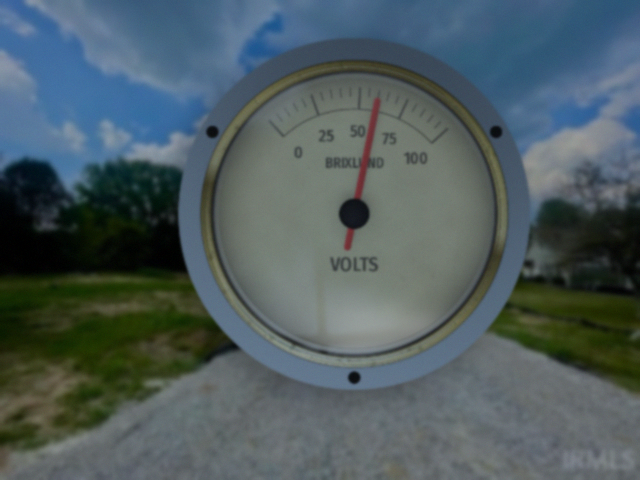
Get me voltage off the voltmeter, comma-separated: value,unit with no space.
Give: 60,V
